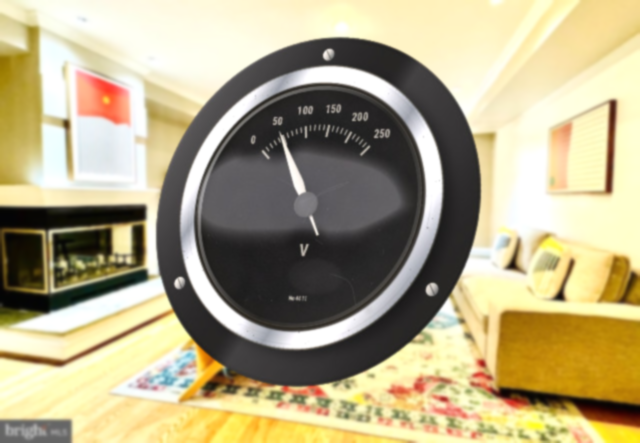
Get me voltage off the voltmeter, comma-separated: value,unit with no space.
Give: 50,V
